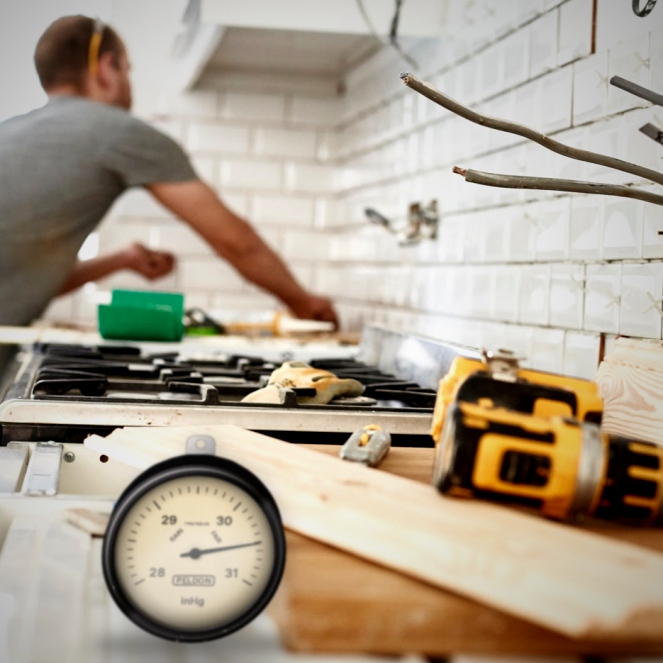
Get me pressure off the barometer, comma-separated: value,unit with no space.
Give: 30.5,inHg
